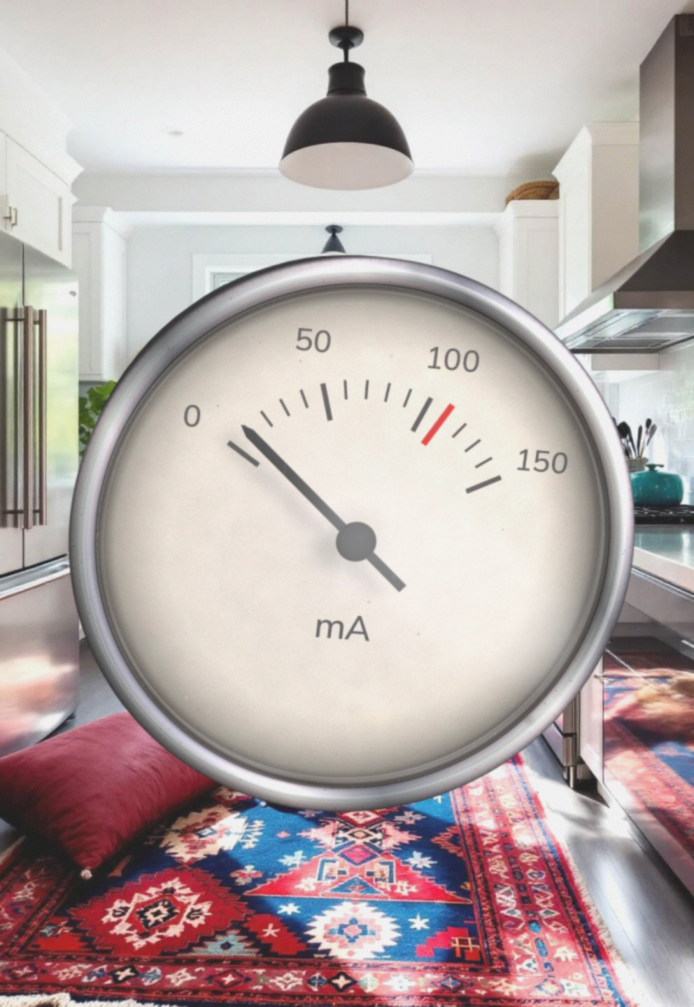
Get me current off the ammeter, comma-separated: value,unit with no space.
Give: 10,mA
